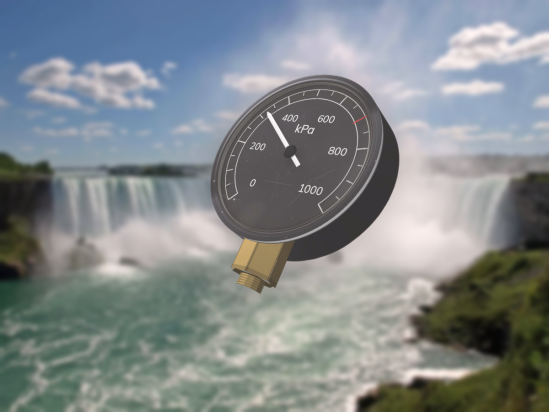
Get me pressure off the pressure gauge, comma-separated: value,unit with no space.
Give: 325,kPa
